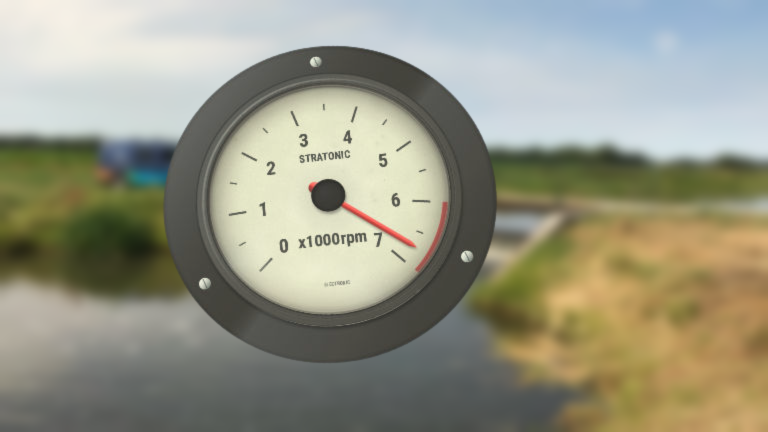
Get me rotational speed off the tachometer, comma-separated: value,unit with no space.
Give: 6750,rpm
